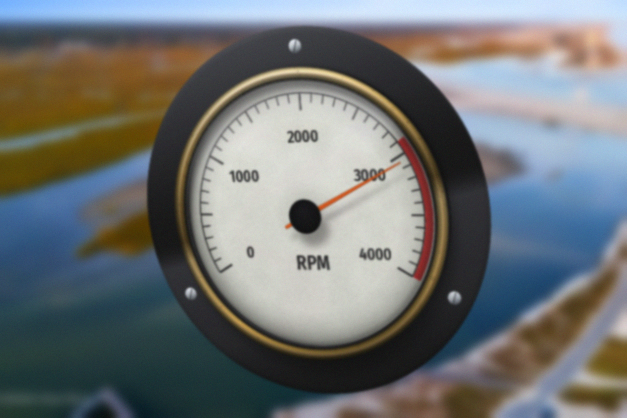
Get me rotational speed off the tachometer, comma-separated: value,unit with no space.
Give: 3050,rpm
